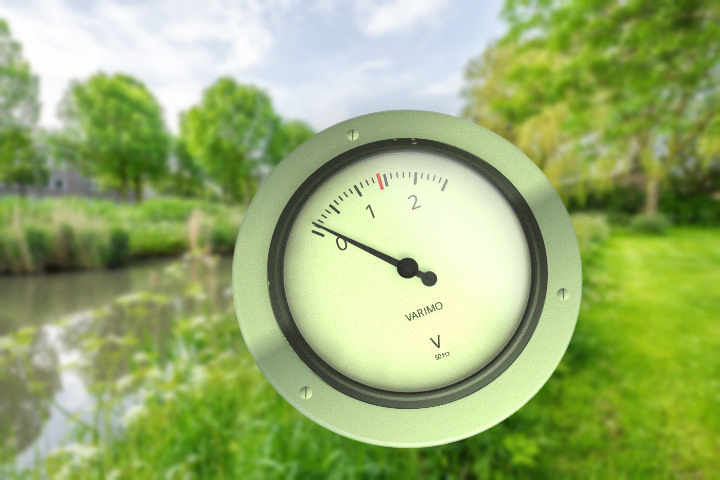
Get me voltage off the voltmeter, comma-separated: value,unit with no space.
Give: 0.1,V
